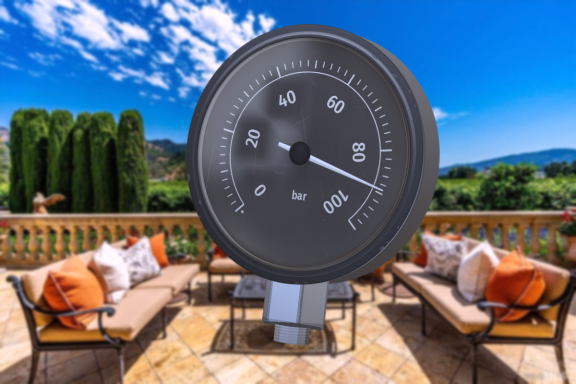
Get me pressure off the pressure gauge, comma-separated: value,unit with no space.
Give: 89,bar
